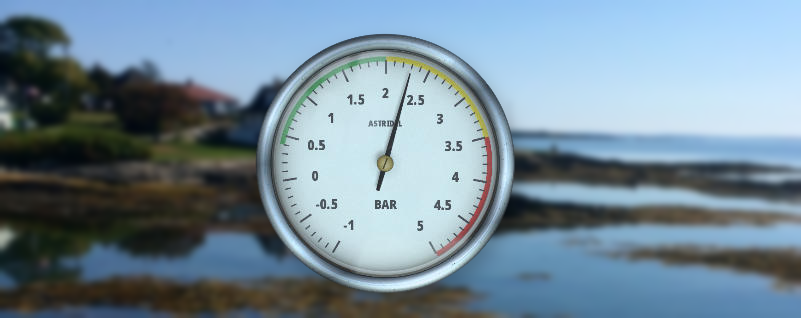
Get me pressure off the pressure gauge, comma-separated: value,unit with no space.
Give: 2.3,bar
